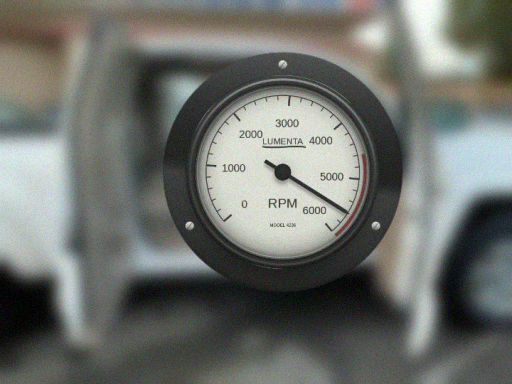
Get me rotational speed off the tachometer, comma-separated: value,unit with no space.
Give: 5600,rpm
